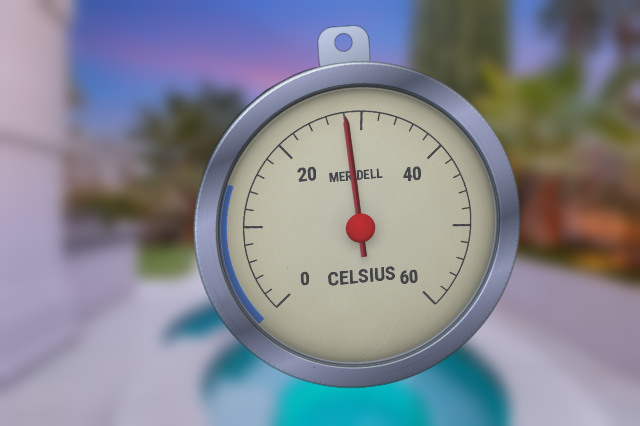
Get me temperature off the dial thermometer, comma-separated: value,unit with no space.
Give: 28,°C
